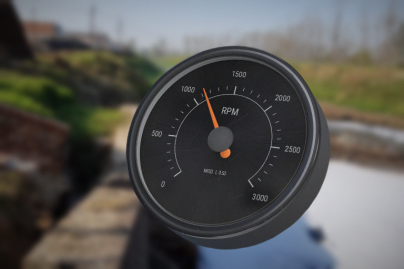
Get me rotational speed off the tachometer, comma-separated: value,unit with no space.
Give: 1150,rpm
